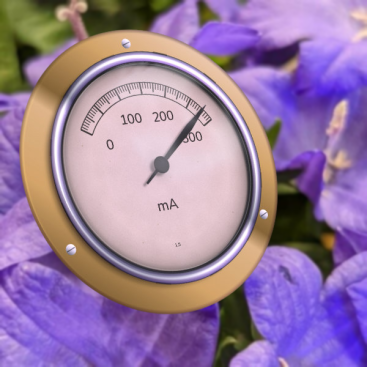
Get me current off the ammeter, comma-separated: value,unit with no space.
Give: 275,mA
